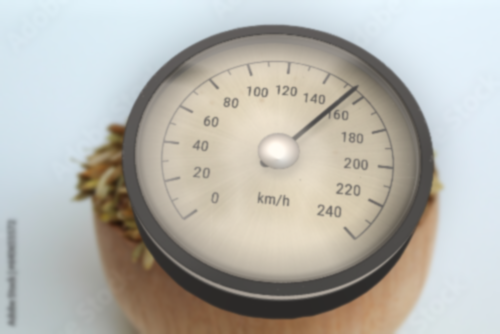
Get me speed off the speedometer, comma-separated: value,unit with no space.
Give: 155,km/h
